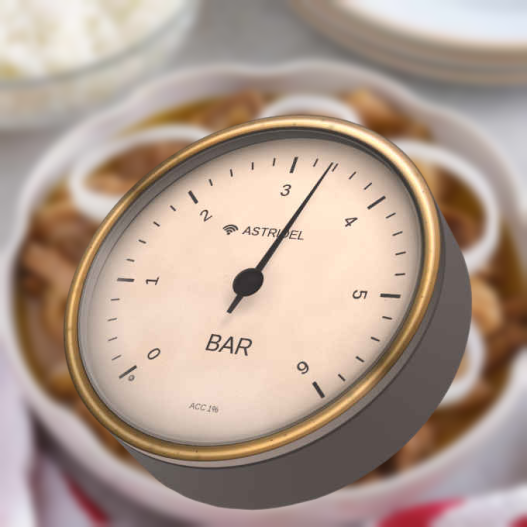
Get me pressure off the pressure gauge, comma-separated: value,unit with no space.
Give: 3.4,bar
